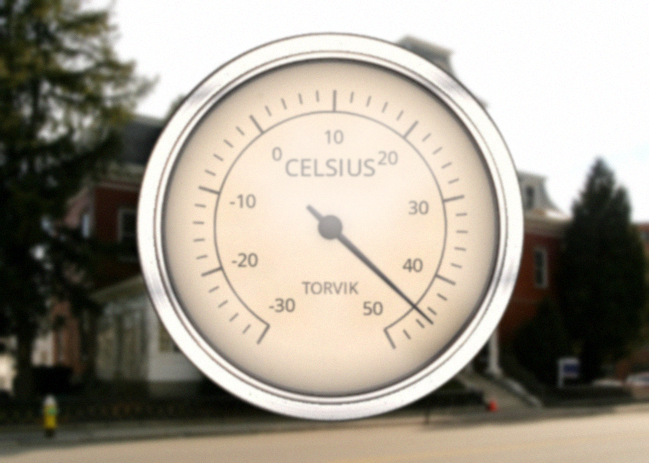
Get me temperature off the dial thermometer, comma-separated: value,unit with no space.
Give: 45,°C
